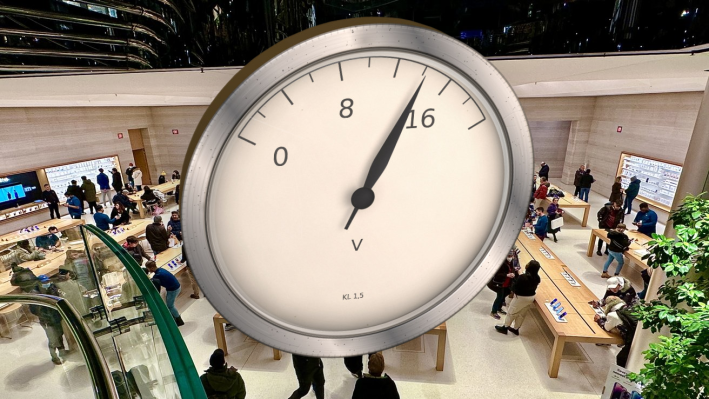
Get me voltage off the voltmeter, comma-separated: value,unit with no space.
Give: 14,V
